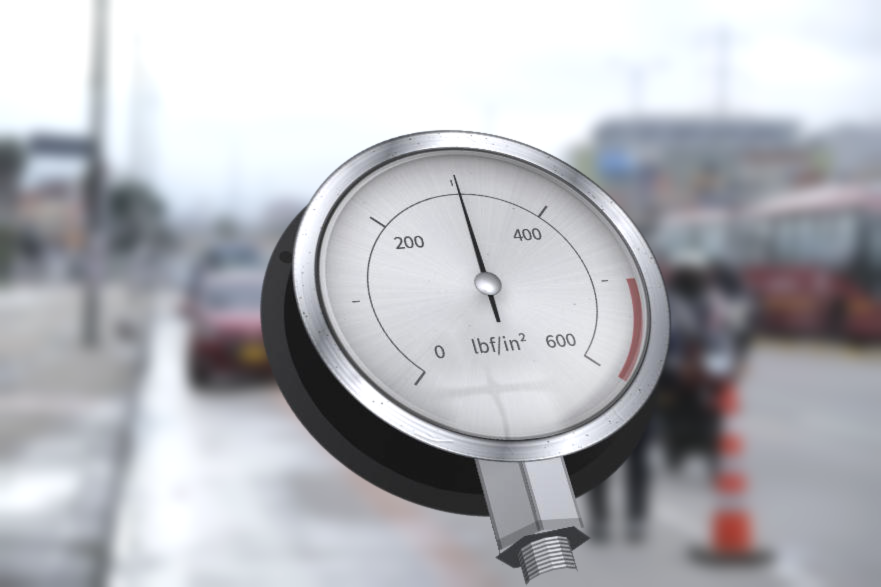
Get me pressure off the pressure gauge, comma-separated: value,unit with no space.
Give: 300,psi
